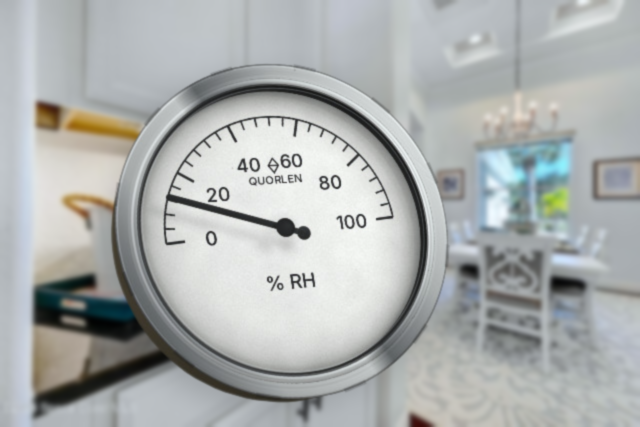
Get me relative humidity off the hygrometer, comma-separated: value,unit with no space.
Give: 12,%
